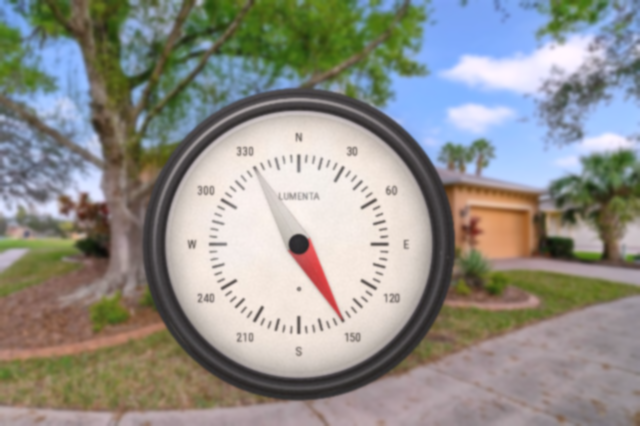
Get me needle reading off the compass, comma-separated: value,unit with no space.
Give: 150,°
